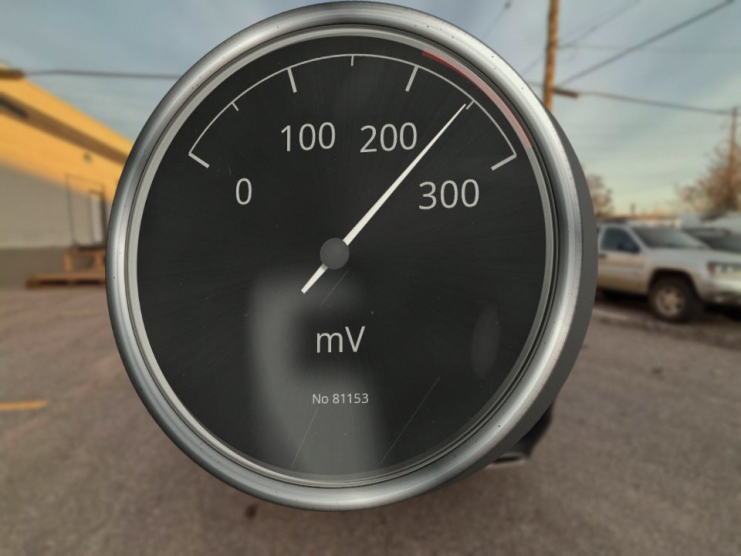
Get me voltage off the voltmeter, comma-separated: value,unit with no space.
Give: 250,mV
